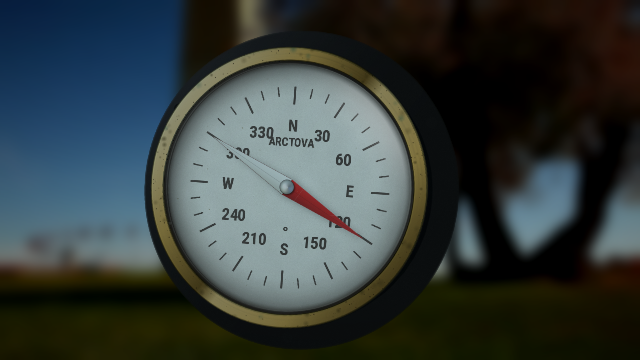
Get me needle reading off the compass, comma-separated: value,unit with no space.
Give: 120,°
